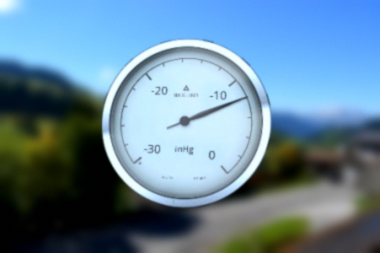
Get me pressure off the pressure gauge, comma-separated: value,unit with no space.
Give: -8,inHg
